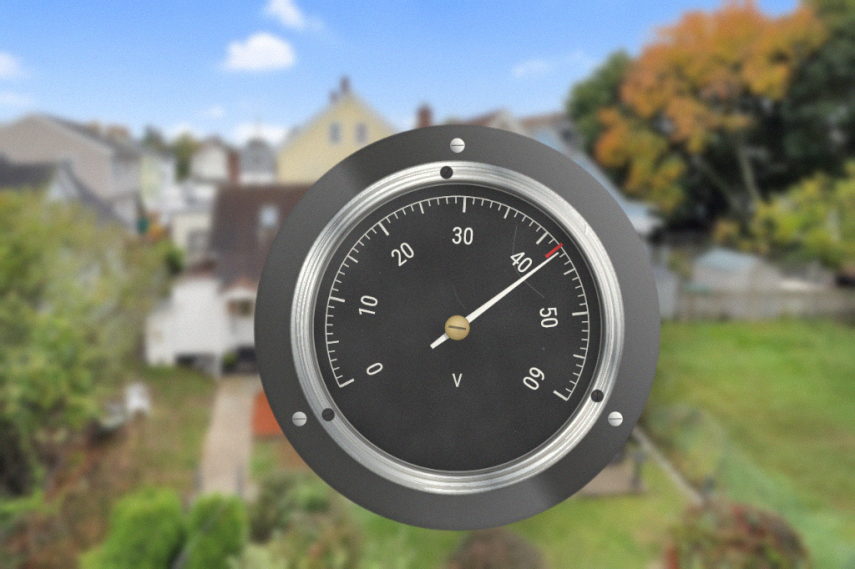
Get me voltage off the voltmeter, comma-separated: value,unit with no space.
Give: 42.5,V
